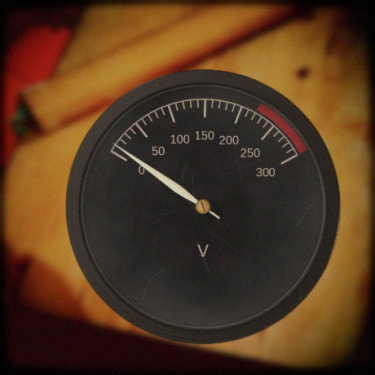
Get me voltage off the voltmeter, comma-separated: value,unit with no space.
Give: 10,V
